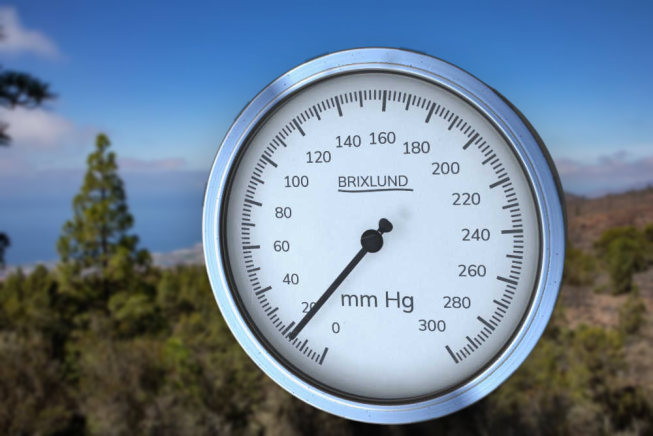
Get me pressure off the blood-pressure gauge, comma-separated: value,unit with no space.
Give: 16,mmHg
